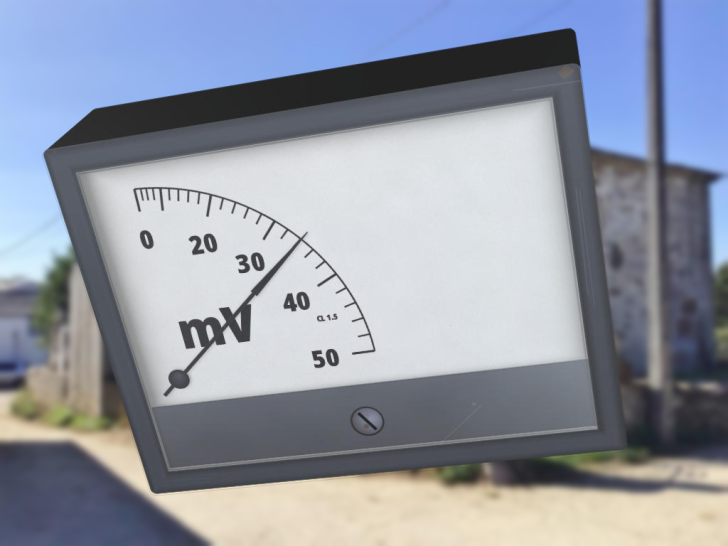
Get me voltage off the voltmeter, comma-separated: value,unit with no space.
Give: 34,mV
